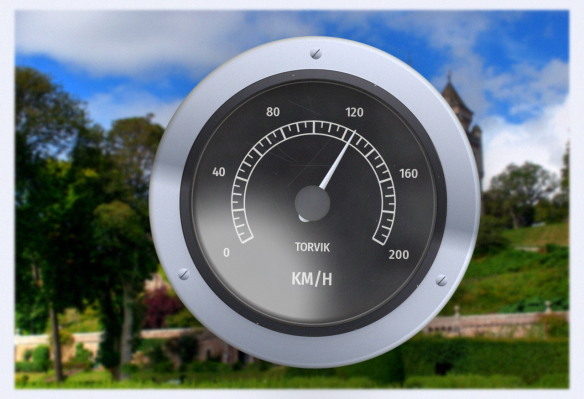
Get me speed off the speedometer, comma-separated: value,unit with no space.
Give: 125,km/h
